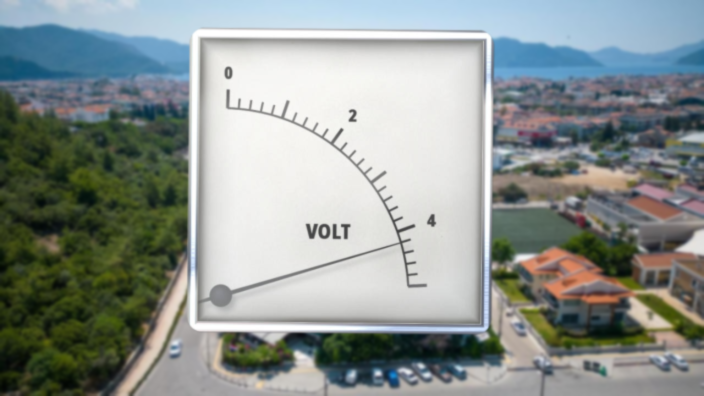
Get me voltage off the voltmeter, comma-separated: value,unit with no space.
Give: 4.2,V
